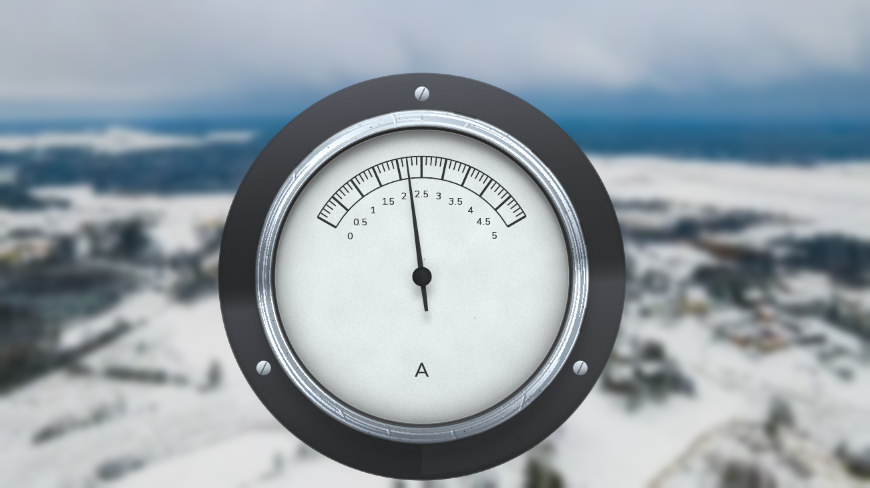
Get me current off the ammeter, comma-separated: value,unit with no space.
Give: 2.2,A
